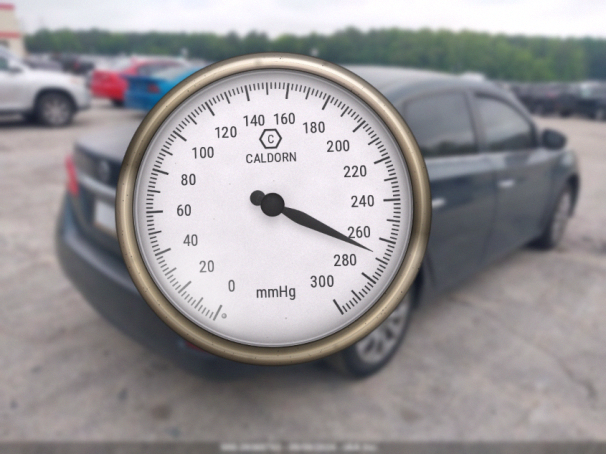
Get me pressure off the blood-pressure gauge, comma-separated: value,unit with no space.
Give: 268,mmHg
